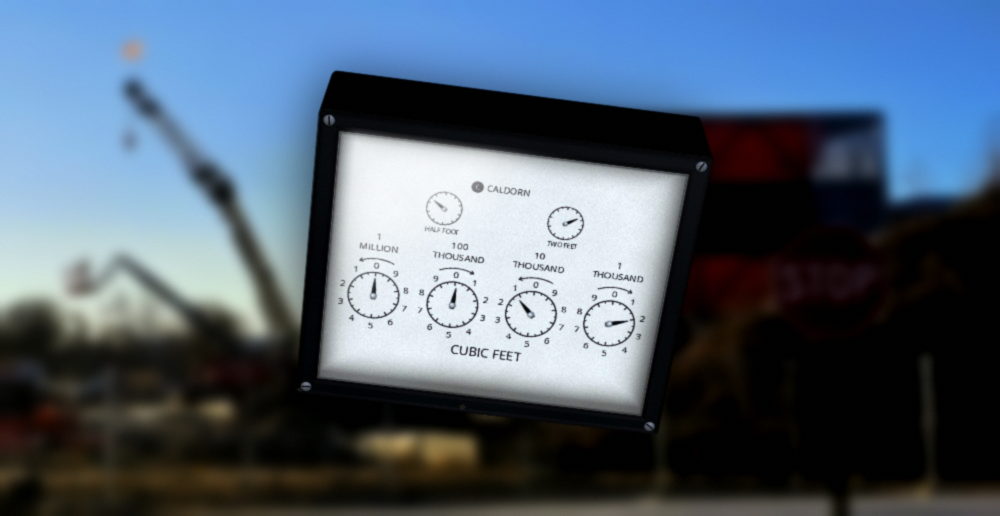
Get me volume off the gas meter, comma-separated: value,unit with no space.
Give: 1200,ft³
